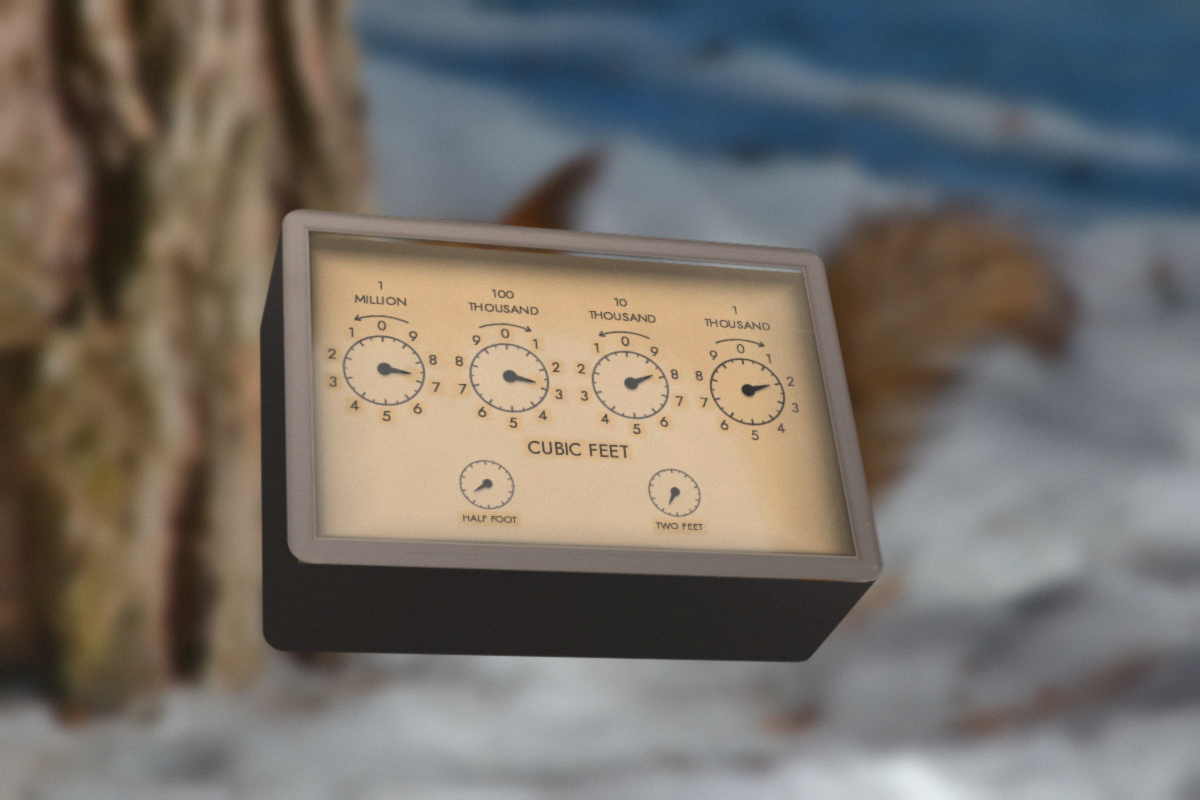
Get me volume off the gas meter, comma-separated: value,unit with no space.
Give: 728200,ft³
